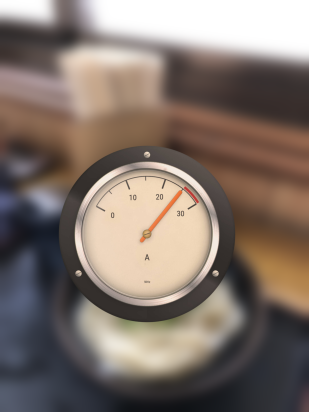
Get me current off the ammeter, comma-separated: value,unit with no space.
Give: 25,A
